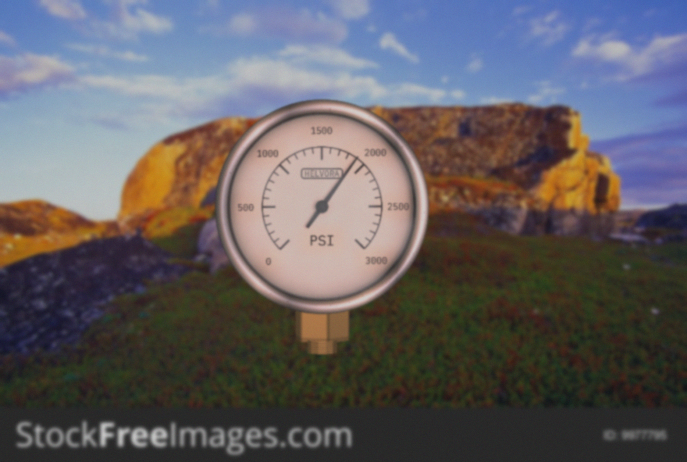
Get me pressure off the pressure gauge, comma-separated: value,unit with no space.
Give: 1900,psi
